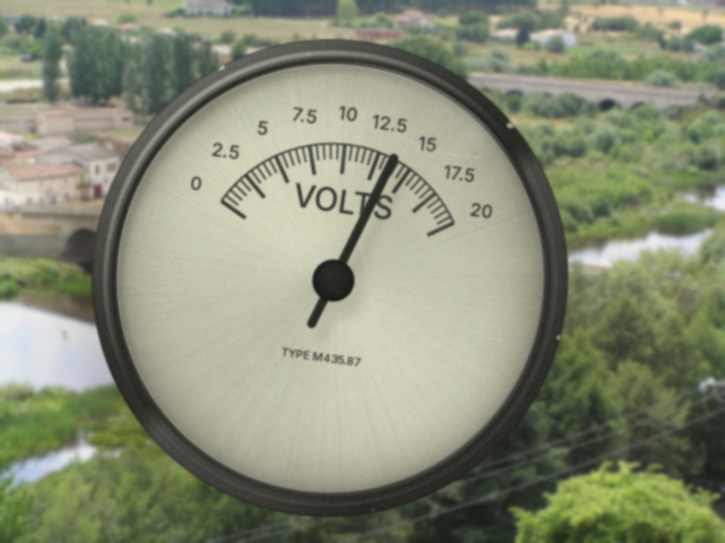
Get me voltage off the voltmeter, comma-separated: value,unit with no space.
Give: 13.5,V
